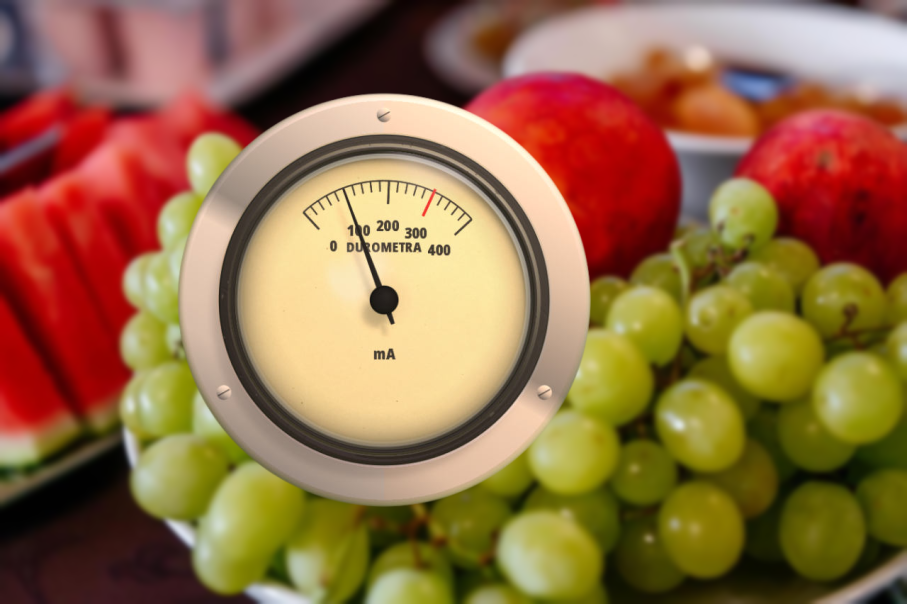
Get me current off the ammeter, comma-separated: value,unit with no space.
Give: 100,mA
